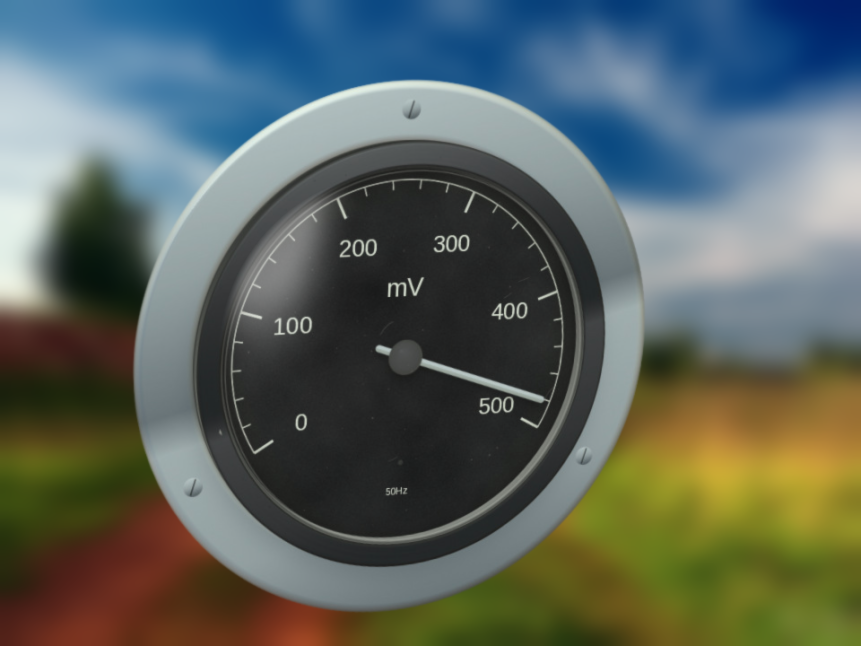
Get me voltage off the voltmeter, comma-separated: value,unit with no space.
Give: 480,mV
